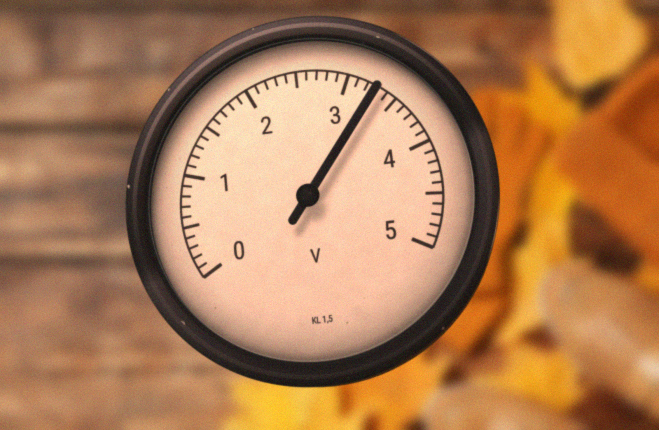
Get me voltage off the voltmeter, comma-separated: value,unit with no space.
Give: 3.3,V
